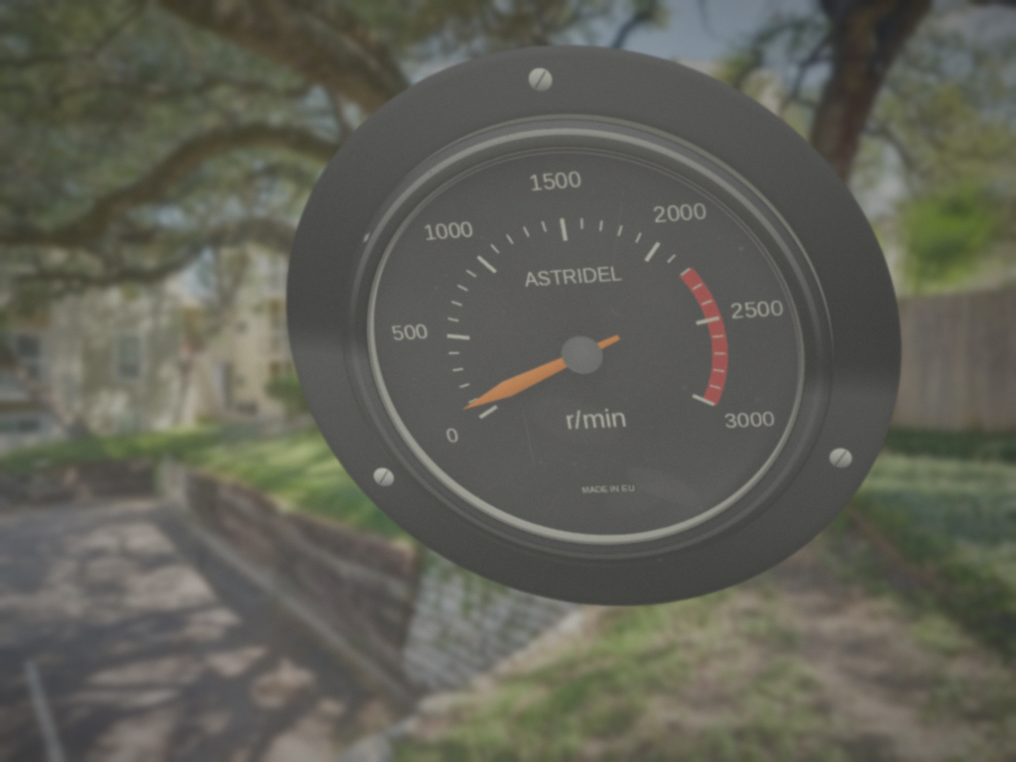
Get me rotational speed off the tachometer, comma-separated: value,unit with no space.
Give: 100,rpm
